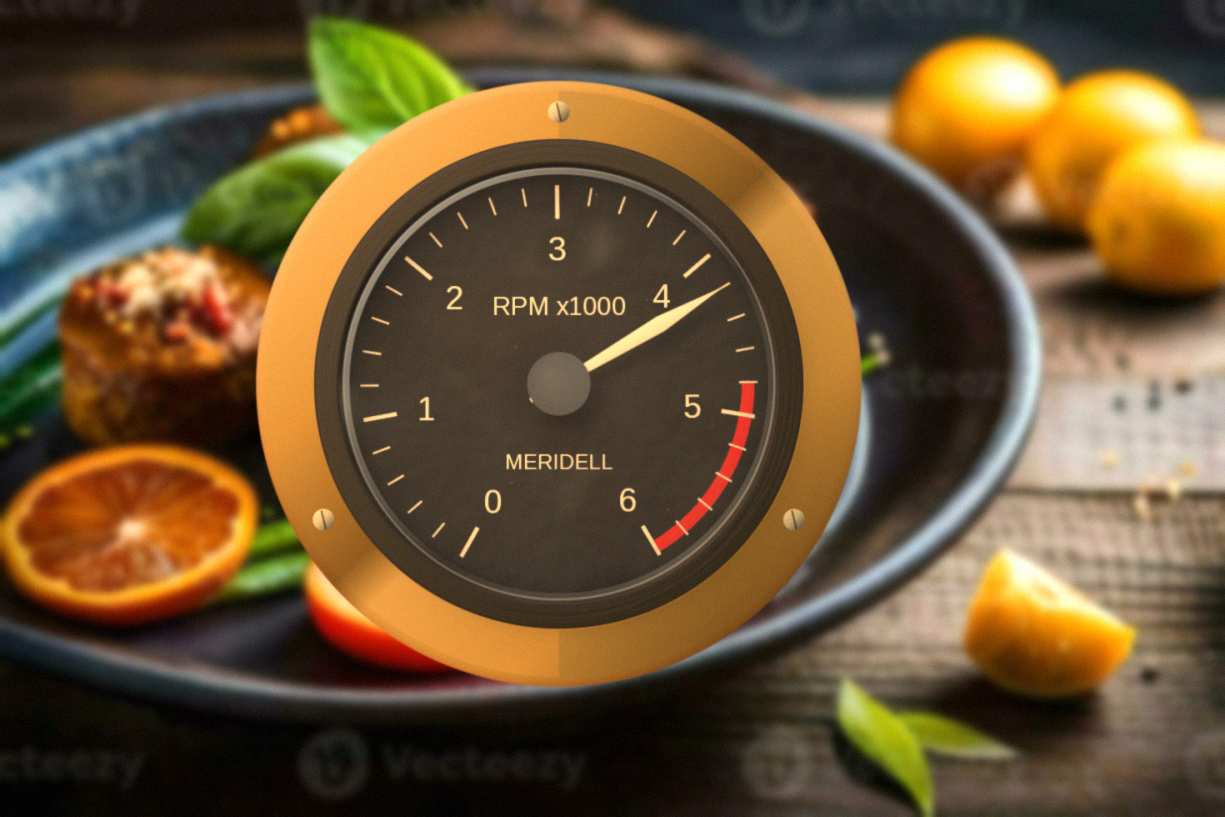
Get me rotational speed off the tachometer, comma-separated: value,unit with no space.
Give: 4200,rpm
